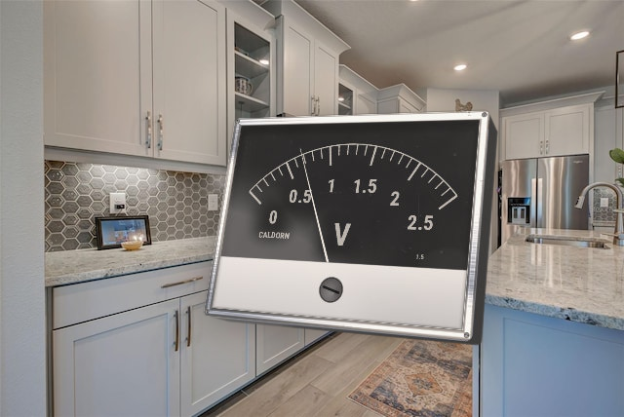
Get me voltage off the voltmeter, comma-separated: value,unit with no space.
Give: 0.7,V
